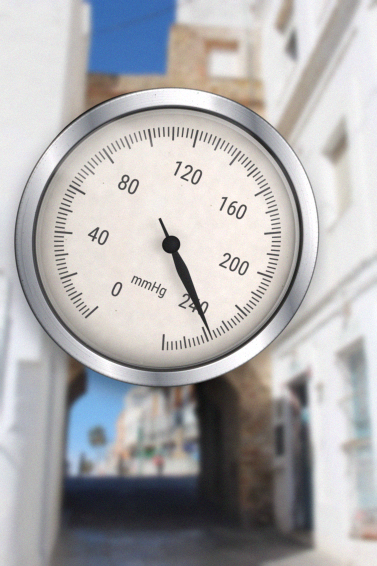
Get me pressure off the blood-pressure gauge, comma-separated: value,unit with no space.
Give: 238,mmHg
